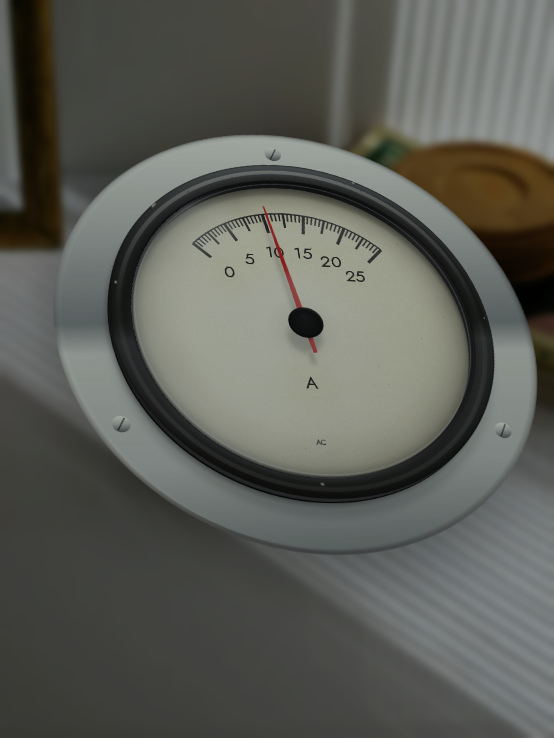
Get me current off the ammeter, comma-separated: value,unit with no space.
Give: 10,A
